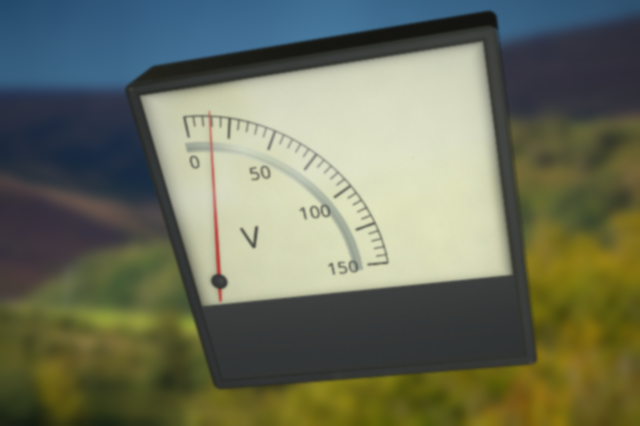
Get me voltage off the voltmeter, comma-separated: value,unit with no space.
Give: 15,V
